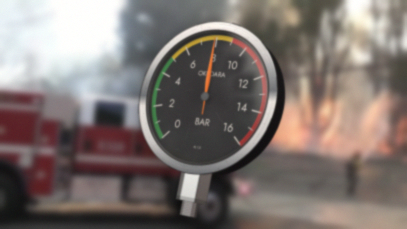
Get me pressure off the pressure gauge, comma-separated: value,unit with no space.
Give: 8,bar
